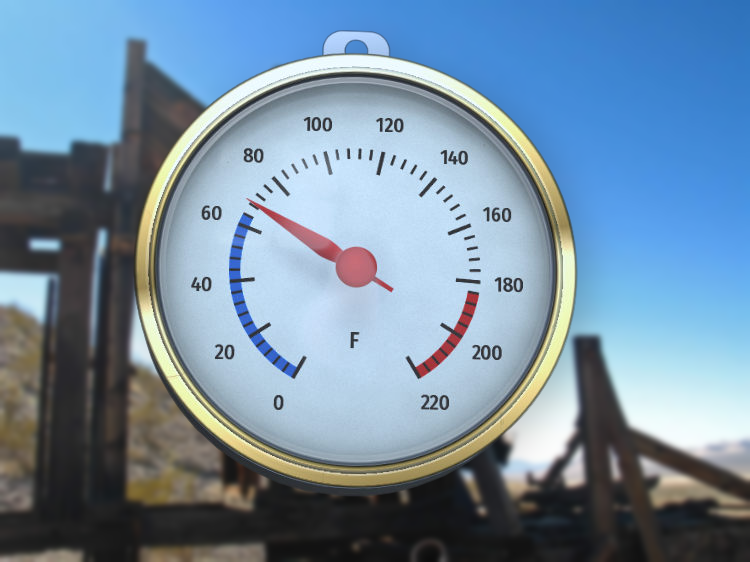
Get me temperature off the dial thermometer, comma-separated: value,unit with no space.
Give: 68,°F
